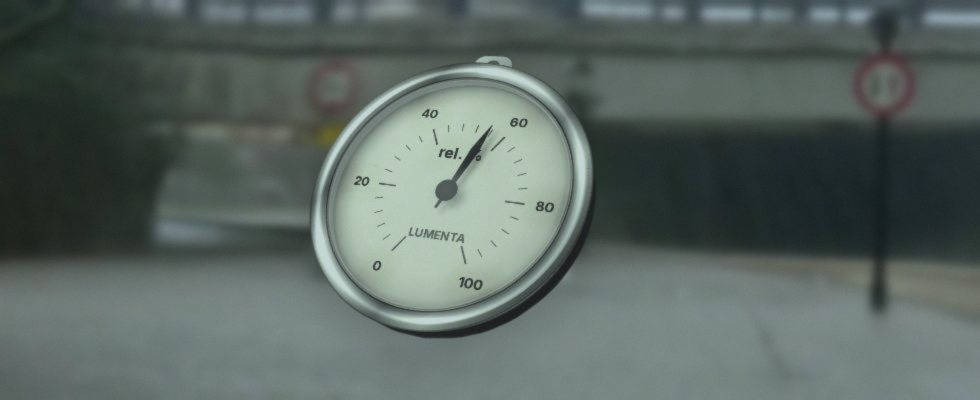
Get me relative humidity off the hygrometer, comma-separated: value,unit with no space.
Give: 56,%
